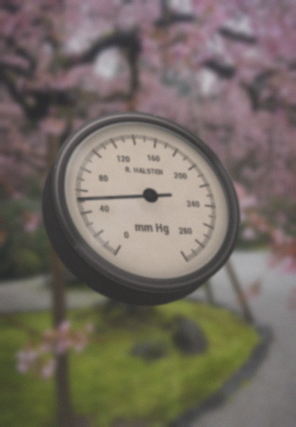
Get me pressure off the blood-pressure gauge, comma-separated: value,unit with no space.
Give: 50,mmHg
